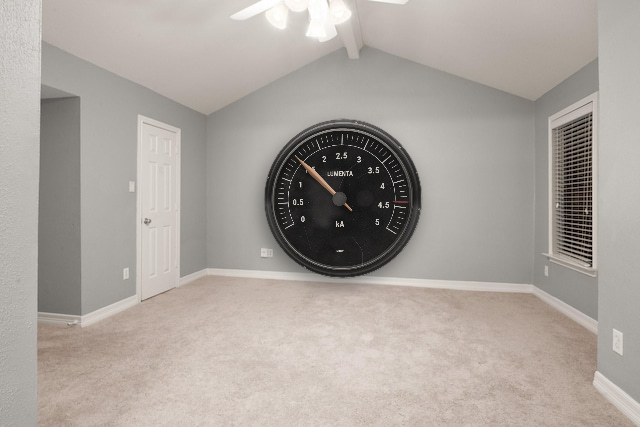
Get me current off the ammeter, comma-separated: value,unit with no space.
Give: 1.5,kA
